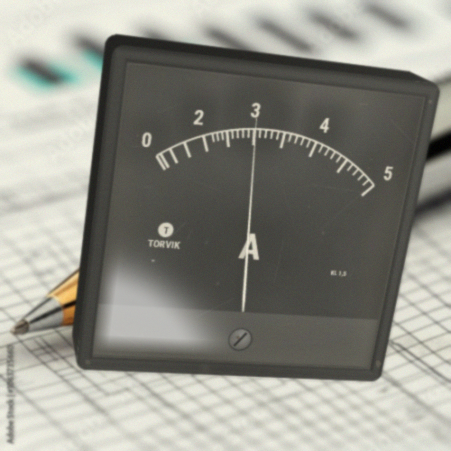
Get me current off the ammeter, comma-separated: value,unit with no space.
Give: 3,A
